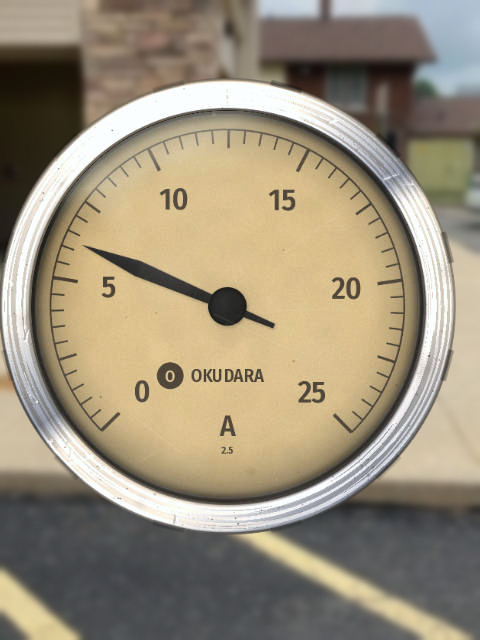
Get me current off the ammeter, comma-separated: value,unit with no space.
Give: 6.25,A
